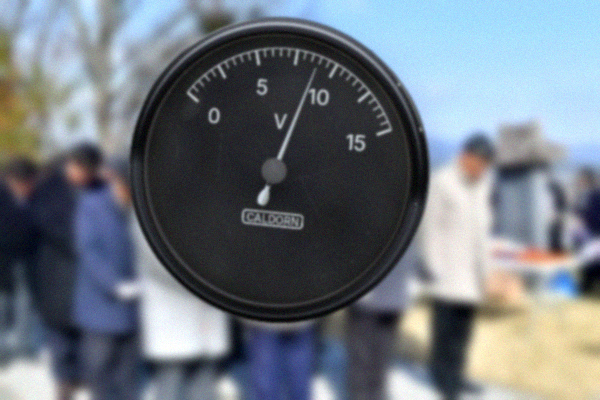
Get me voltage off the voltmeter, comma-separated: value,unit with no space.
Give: 9,V
